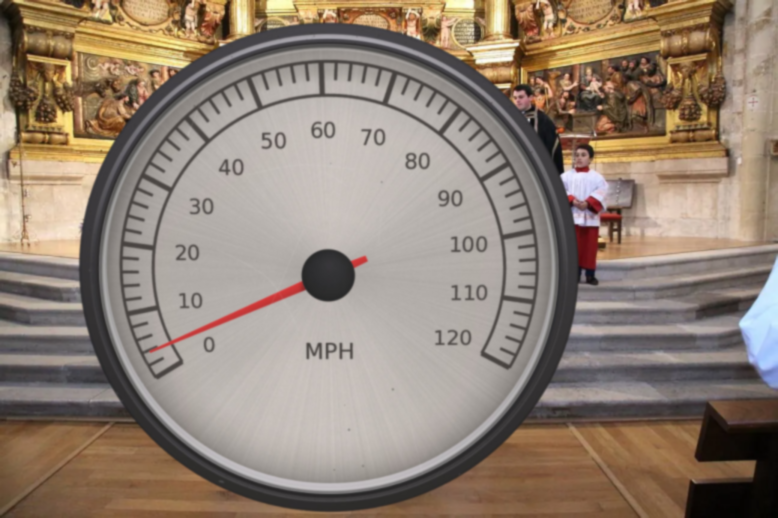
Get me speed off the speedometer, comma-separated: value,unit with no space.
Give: 4,mph
